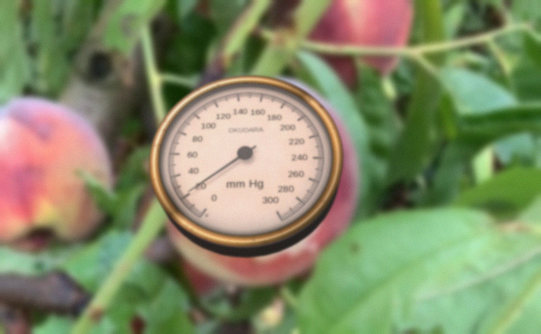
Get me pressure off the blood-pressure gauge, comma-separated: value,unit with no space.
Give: 20,mmHg
